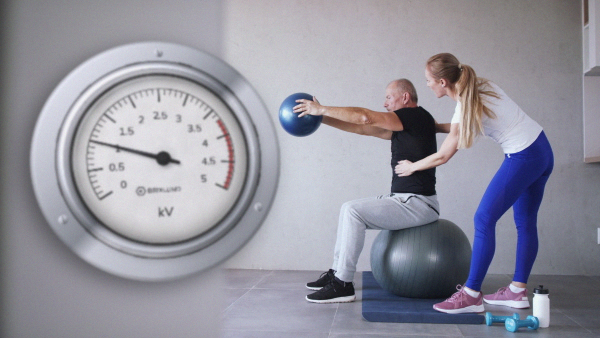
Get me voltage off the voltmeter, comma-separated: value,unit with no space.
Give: 1,kV
